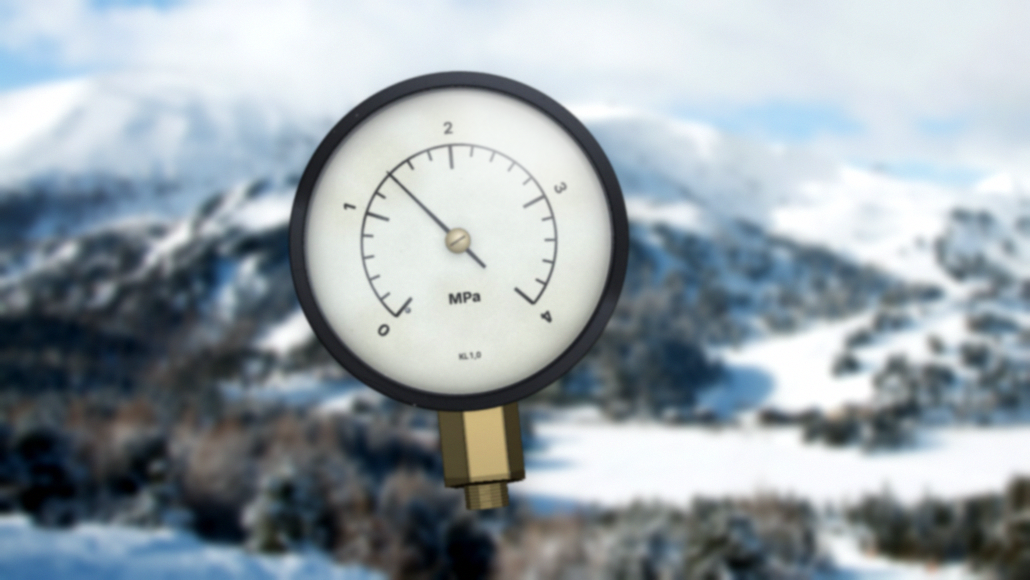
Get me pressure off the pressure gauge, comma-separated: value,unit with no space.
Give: 1.4,MPa
